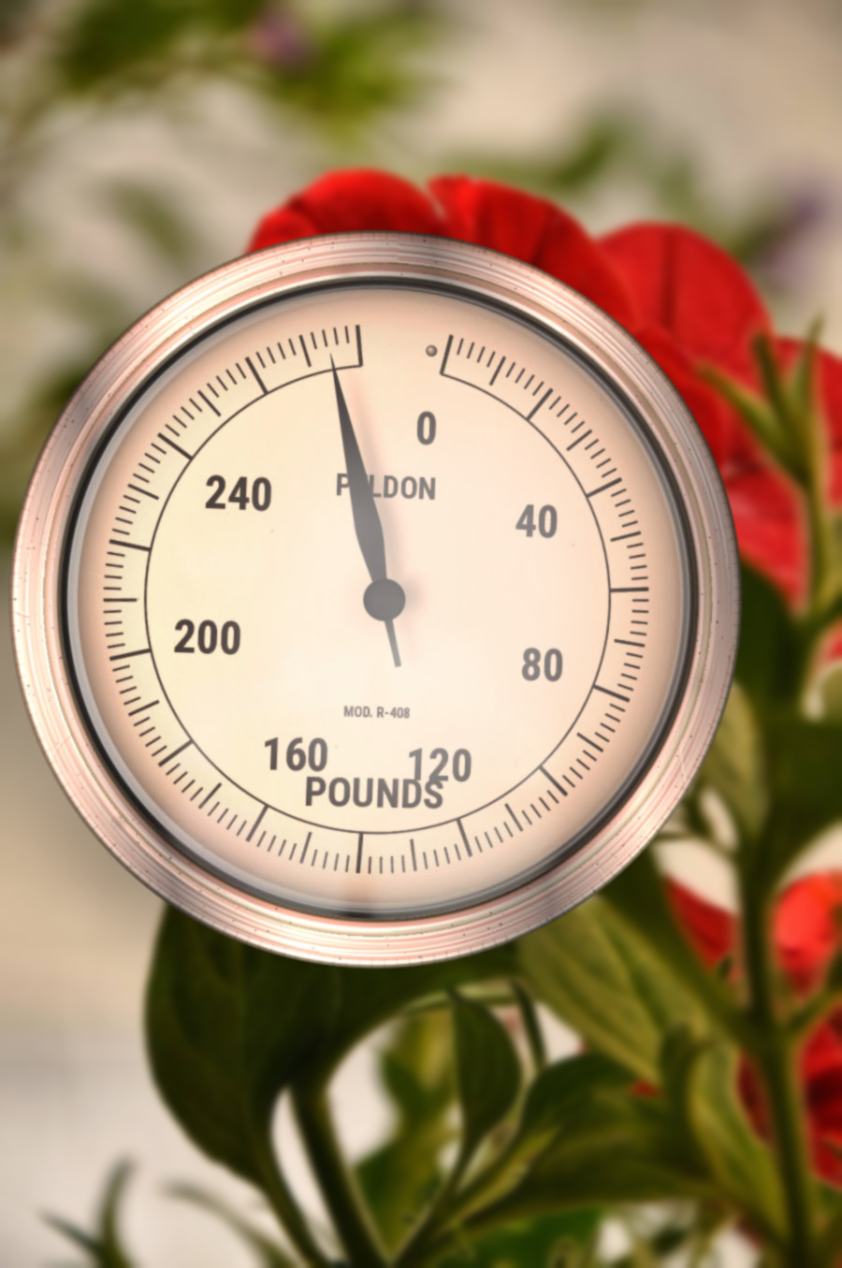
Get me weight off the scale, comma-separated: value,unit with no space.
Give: 274,lb
